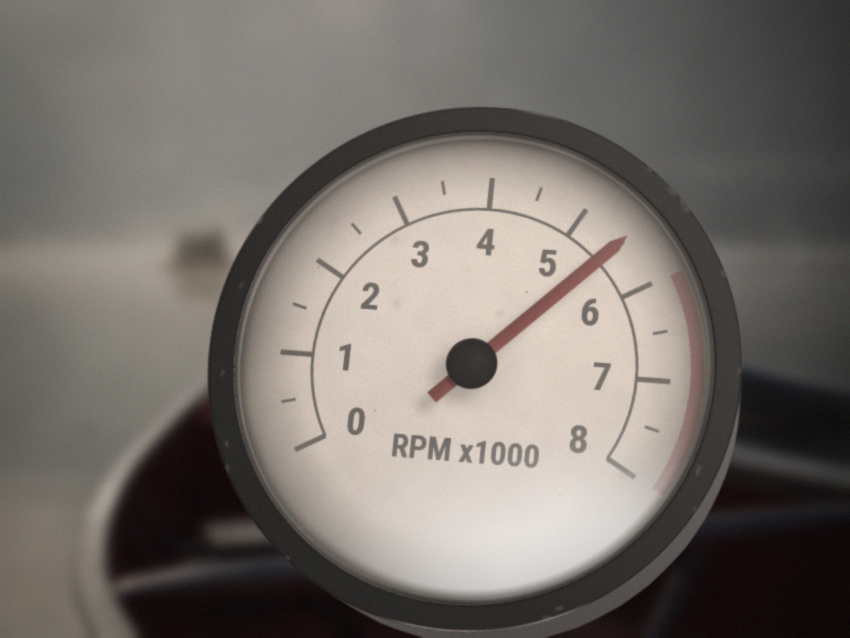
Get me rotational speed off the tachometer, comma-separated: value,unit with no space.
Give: 5500,rpm
